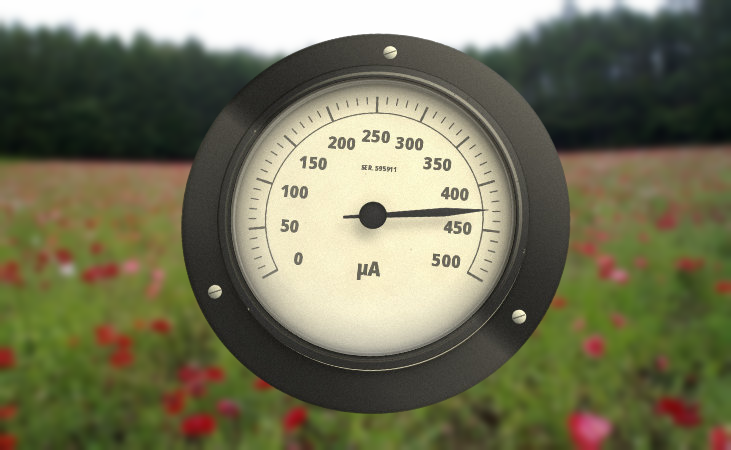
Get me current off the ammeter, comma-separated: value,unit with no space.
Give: 430,µA
